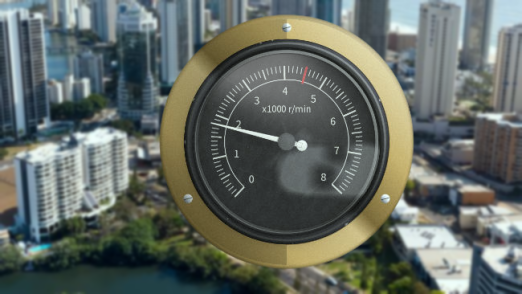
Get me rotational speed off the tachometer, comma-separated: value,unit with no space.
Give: 1800,rpm
